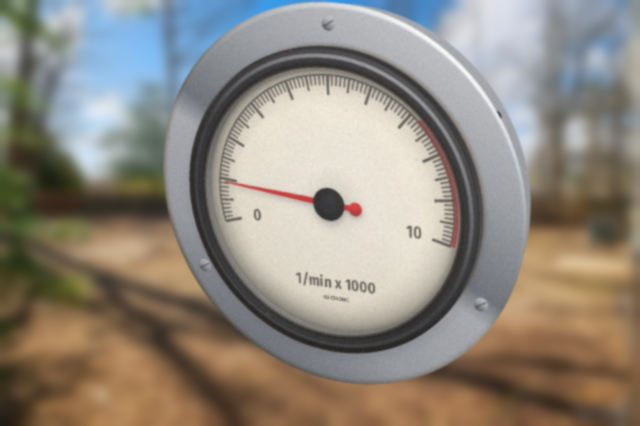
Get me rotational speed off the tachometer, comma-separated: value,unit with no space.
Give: 1000,rpm
